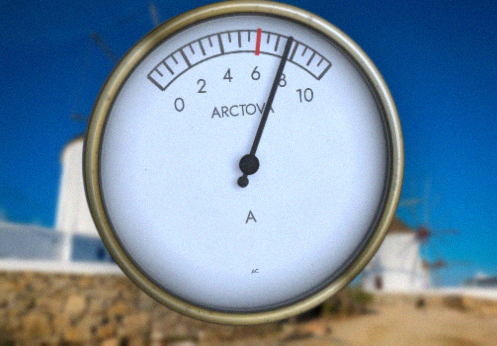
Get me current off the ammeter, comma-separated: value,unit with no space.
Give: 7.5,A
